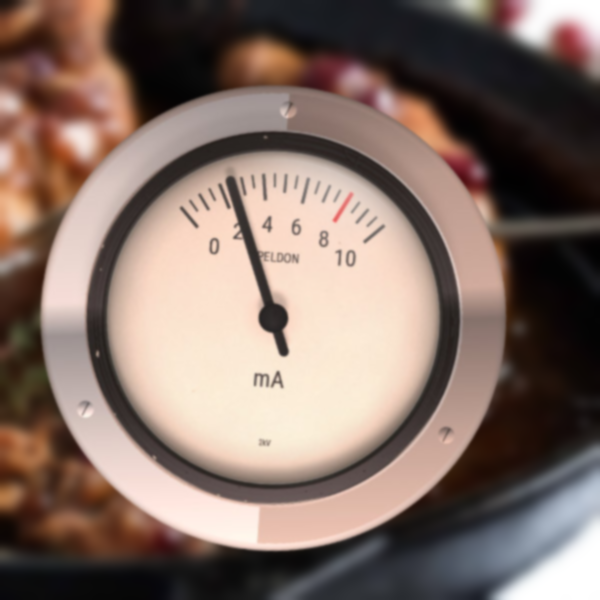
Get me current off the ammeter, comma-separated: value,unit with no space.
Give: 2.5,mA
